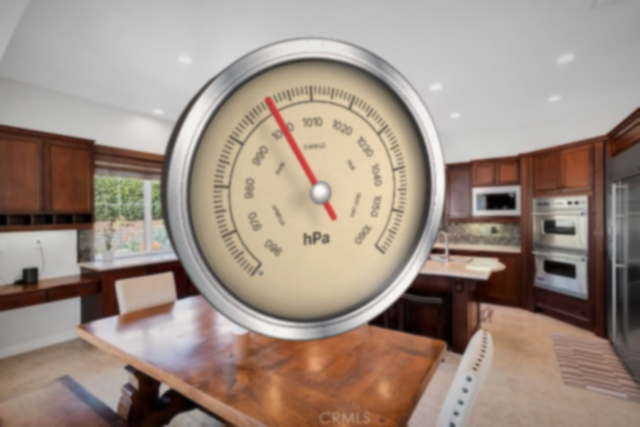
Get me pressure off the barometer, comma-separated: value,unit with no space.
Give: 1000,hPa
